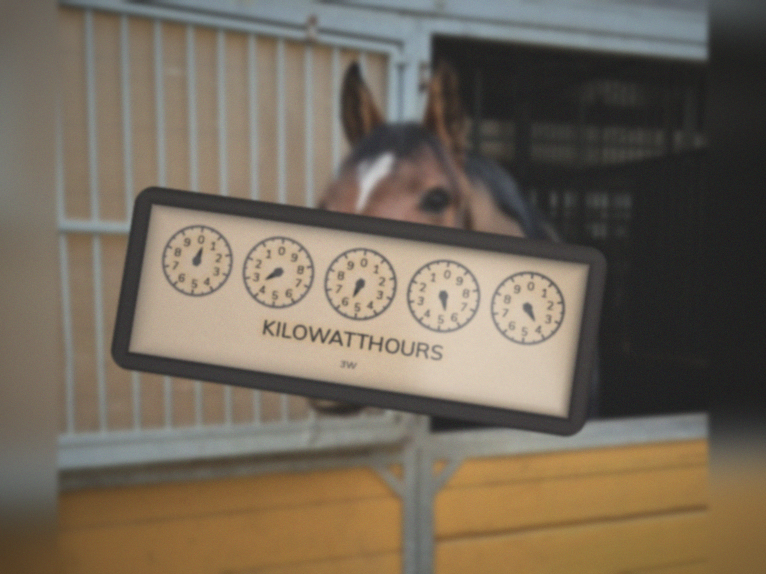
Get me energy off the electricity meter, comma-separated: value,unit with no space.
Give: 3554,kWh
